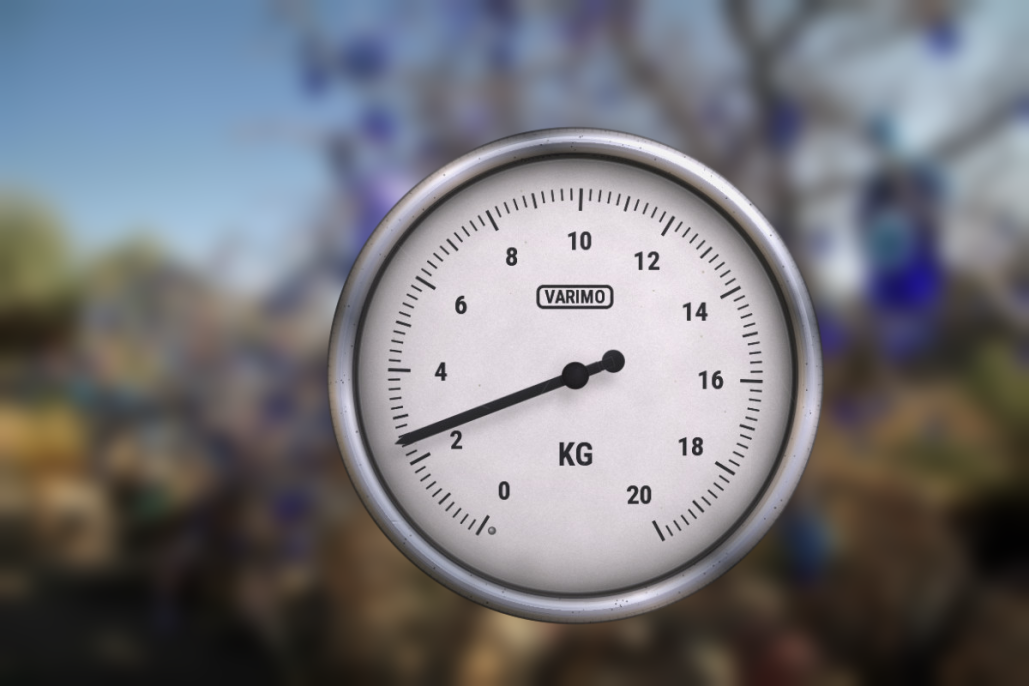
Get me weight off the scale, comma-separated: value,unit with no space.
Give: 2.5,kg
